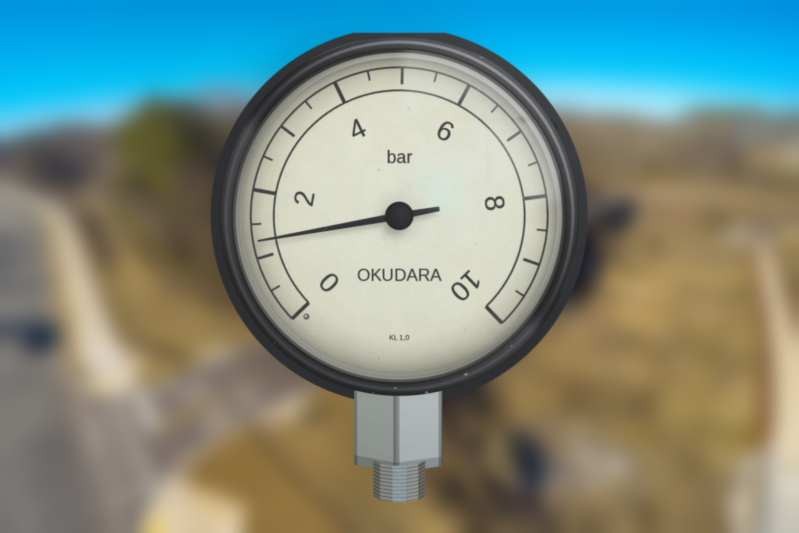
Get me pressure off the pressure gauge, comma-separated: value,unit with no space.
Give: 1.25,bar
